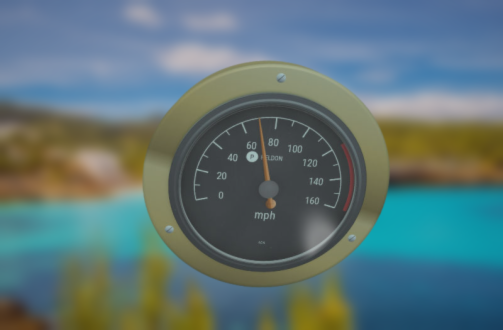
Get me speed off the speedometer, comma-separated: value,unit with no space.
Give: 70,mph
